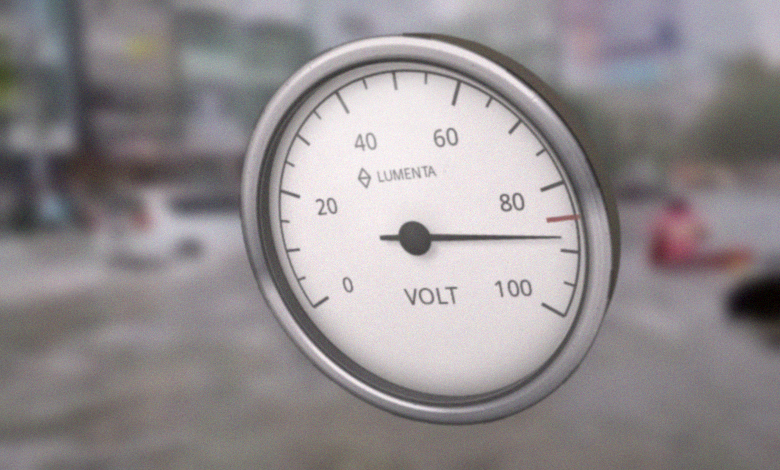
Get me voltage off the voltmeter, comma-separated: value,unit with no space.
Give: 87.5,V
